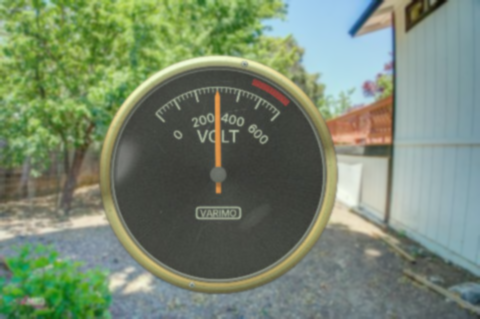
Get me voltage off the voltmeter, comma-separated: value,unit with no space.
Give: 300,V
